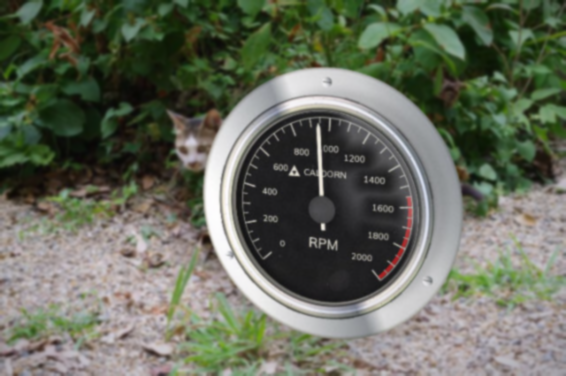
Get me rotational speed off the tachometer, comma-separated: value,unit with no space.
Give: 950,rpm
